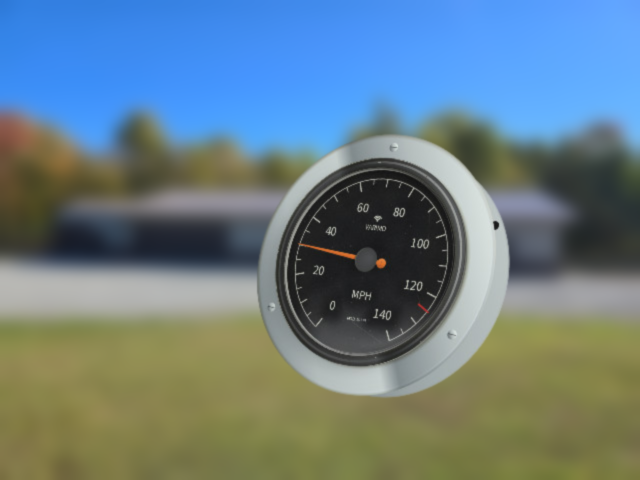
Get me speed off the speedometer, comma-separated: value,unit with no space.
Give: 30,mph
